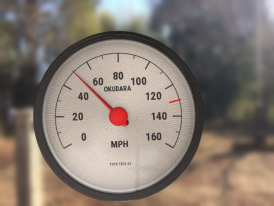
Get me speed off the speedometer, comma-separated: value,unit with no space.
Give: 50,mph
